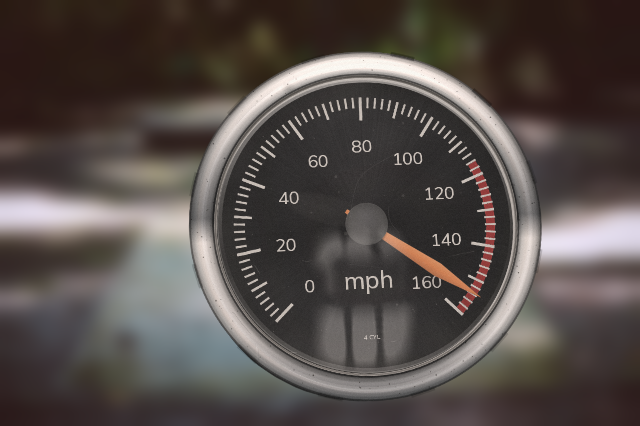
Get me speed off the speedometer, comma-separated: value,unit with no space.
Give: 154,mph
